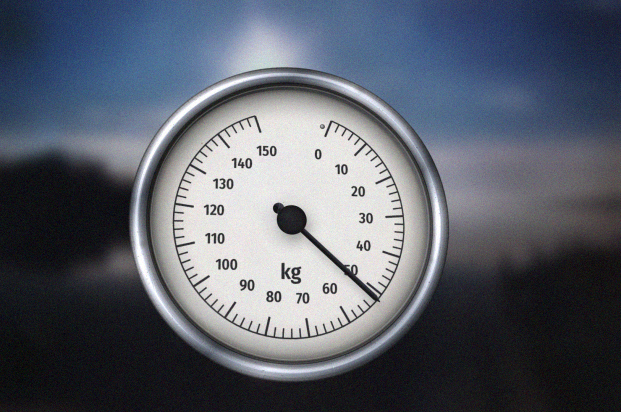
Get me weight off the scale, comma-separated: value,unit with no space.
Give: 52,kg
